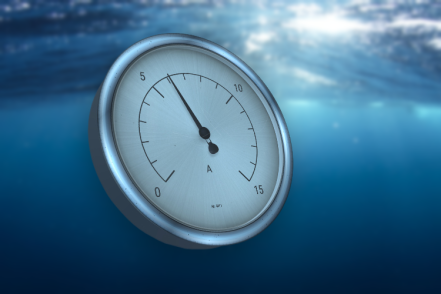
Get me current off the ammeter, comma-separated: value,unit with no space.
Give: 6,A
